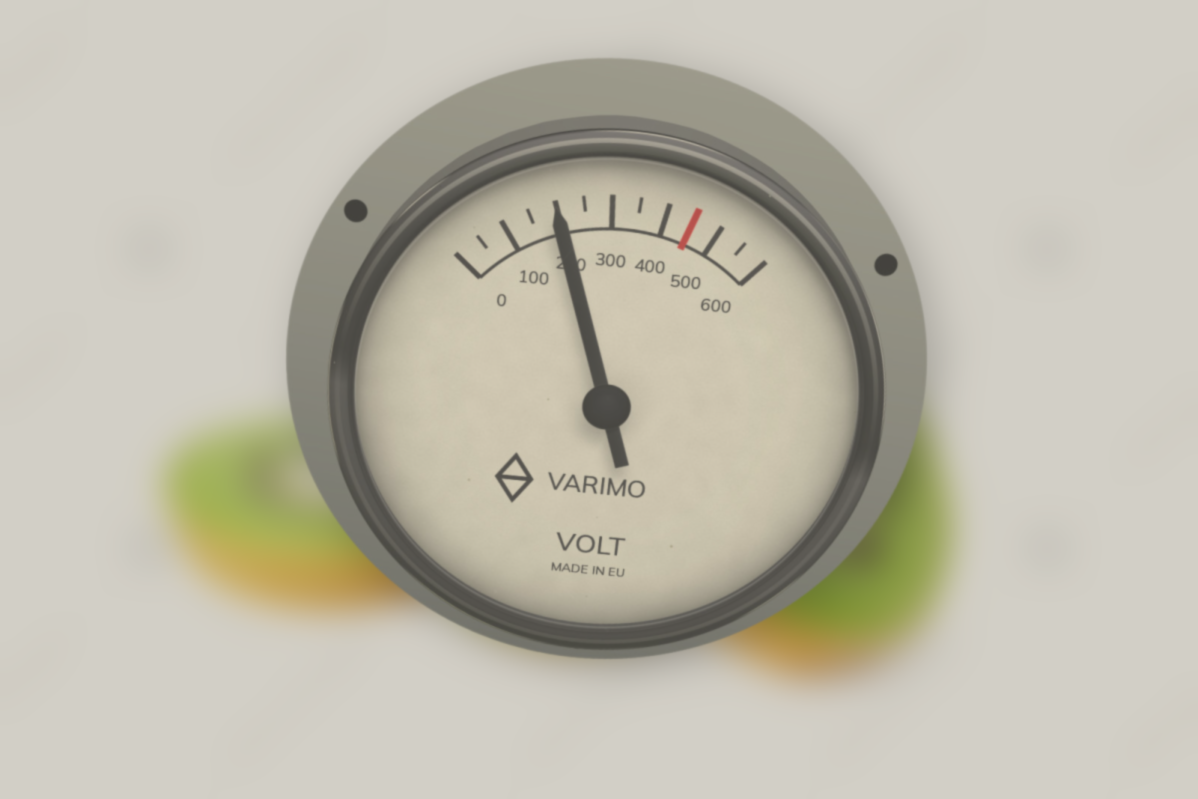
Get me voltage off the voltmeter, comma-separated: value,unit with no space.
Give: 200,V
